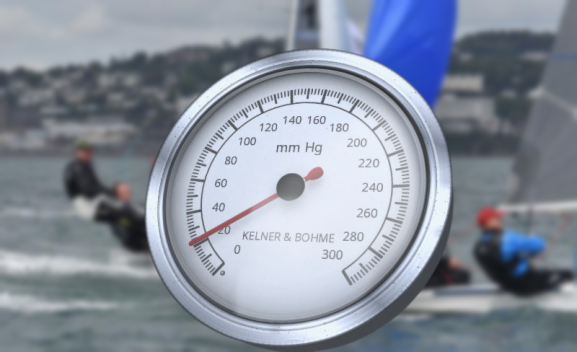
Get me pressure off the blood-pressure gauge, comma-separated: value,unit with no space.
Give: 20,mmHg
